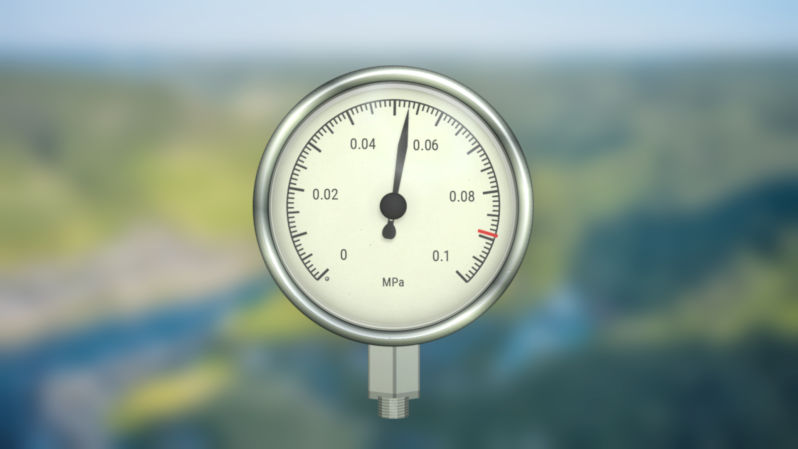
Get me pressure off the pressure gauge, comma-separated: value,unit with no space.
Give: 0.053,MPa
